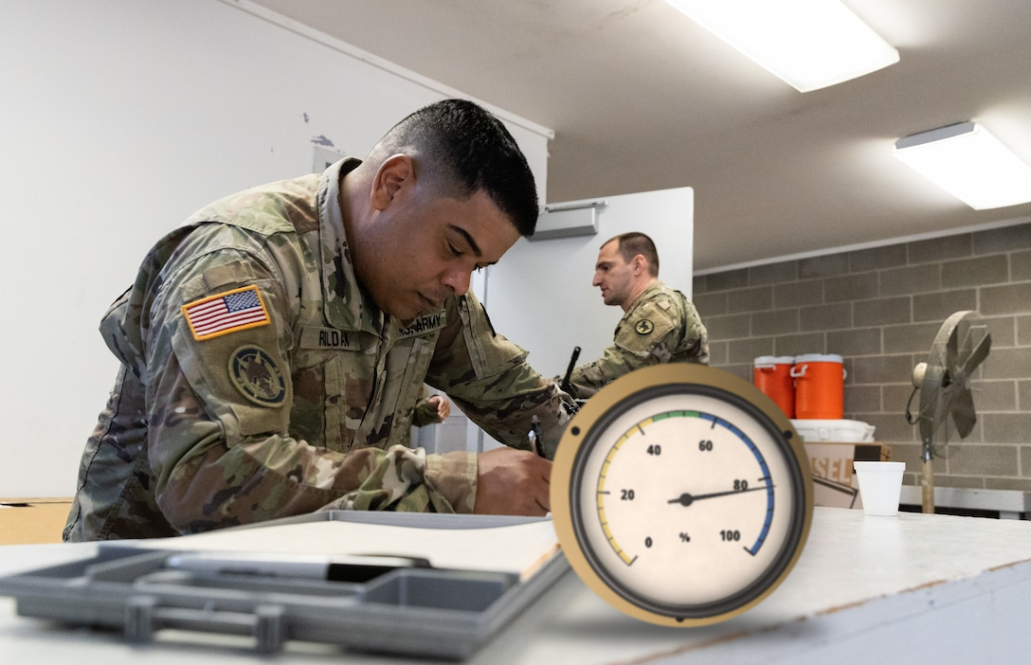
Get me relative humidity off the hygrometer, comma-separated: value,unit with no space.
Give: 82,%
